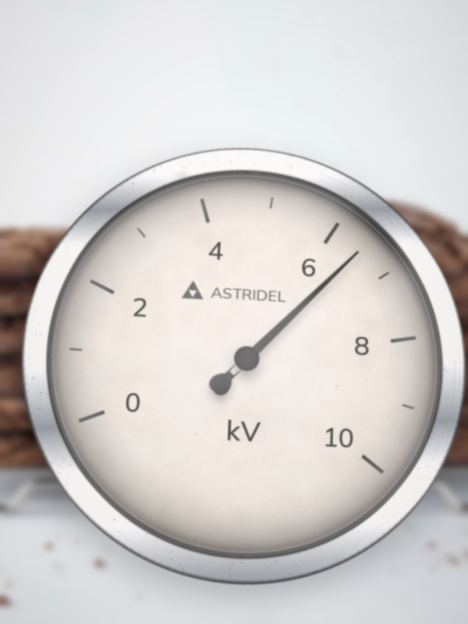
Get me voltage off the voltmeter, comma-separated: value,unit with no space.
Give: 6.5,kV
